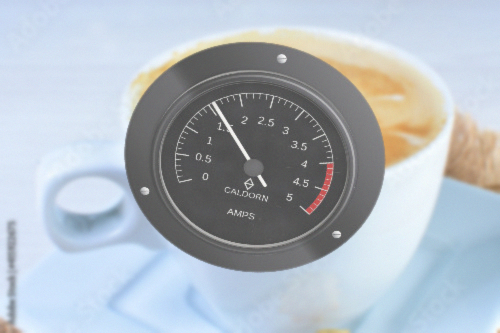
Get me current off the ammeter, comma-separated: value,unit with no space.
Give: 1.6,A
